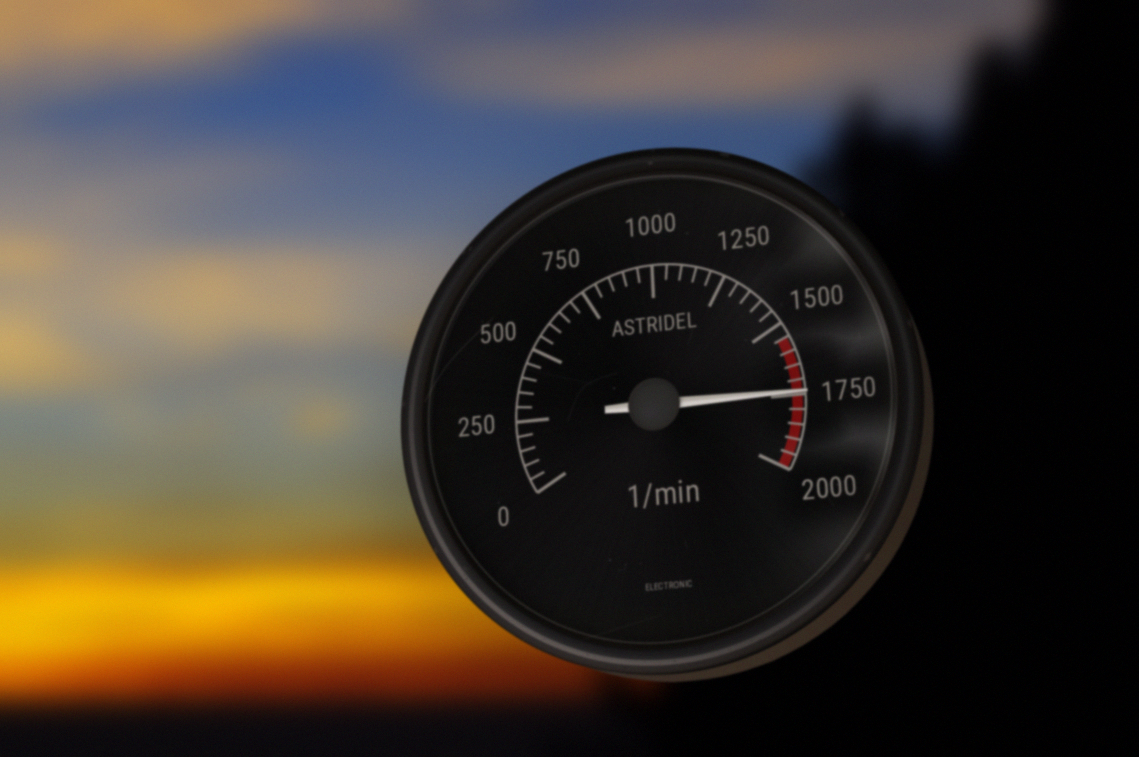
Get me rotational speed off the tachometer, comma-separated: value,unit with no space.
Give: 1750,rpm
